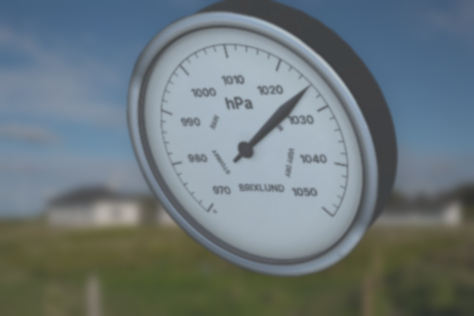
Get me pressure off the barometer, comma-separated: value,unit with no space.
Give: 1026,hPa
